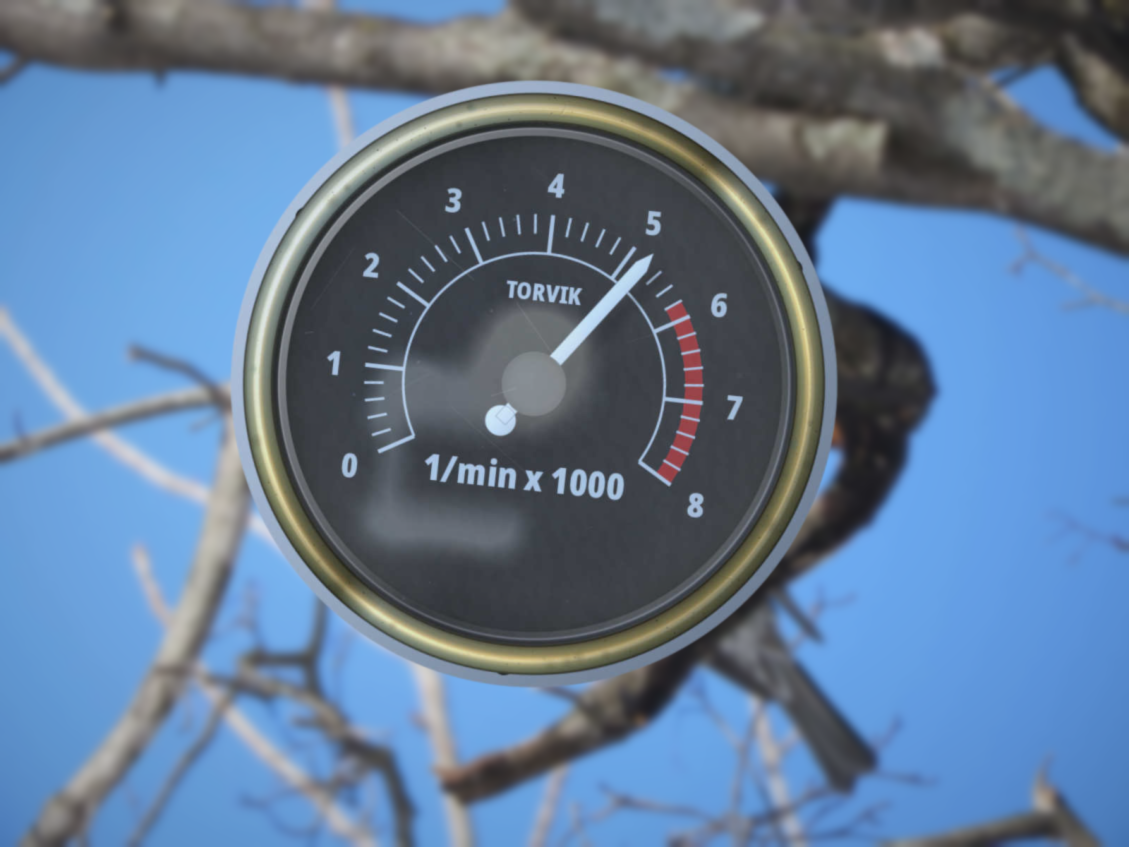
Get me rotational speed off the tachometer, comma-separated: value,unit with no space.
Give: 5200,rpm
